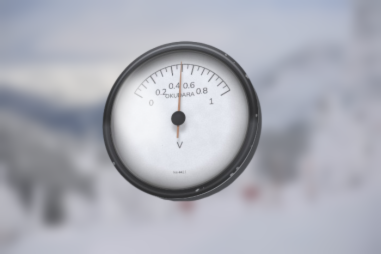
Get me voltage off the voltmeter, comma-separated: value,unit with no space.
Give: 0.5,V
